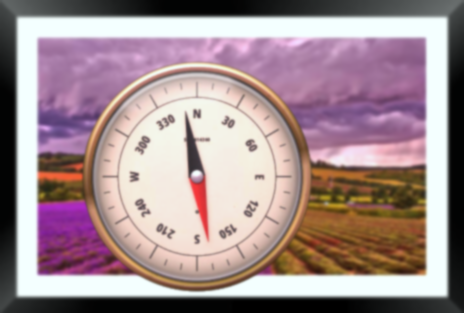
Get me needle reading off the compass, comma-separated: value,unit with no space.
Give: 170,°
